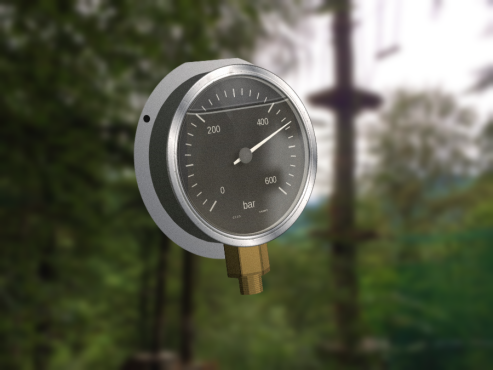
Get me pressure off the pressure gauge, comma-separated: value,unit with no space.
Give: 450,bar
